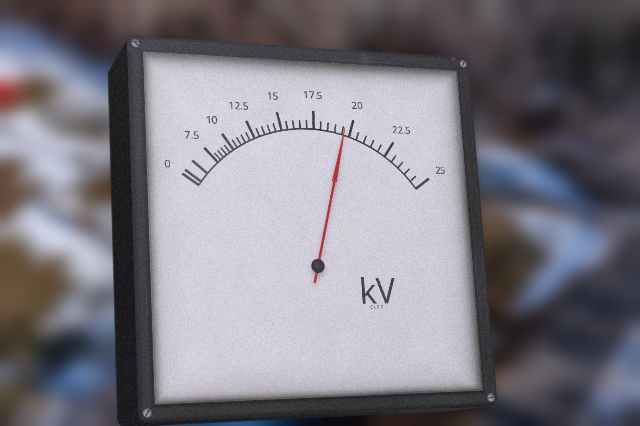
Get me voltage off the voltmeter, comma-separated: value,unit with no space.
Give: 19.5,kV
